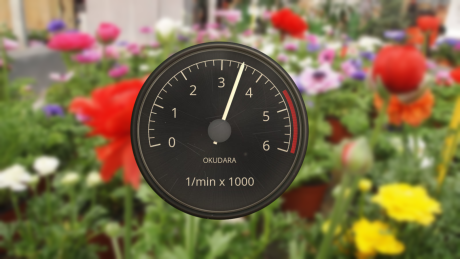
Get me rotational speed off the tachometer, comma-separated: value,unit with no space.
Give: 3500,rpm
